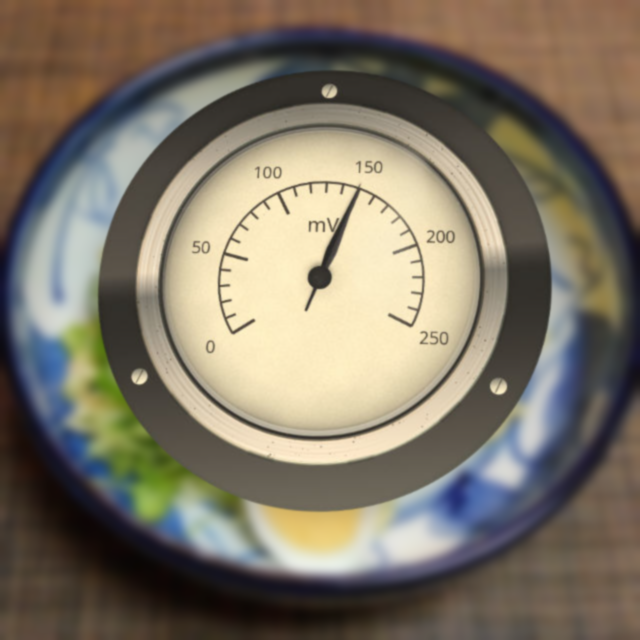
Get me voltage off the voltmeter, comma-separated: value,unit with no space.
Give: 150,mV
